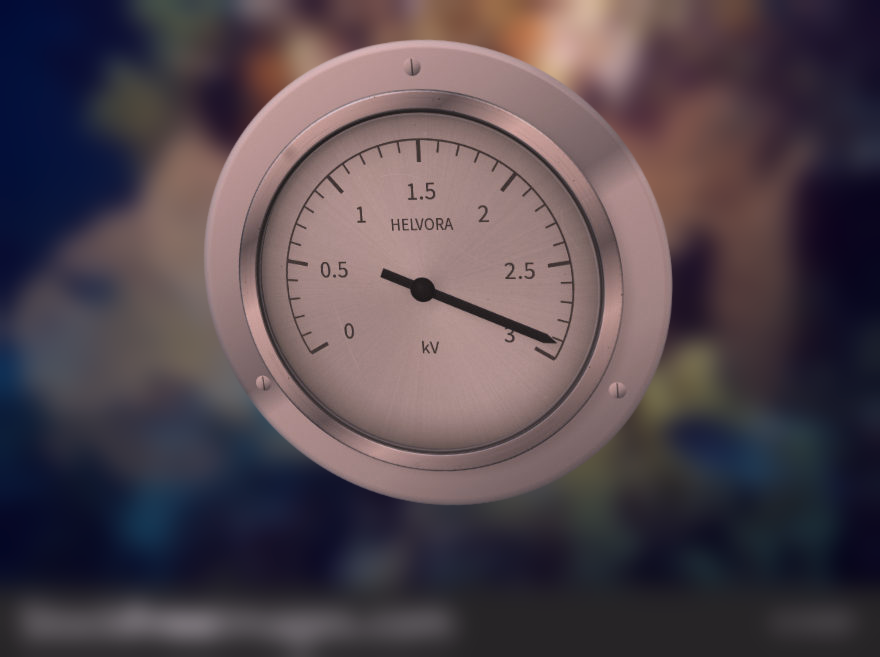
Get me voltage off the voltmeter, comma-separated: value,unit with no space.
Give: 2.9,kV
